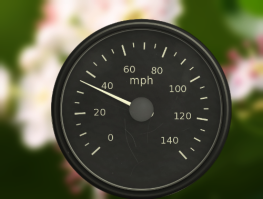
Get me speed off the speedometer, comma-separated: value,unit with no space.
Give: 35,mph
